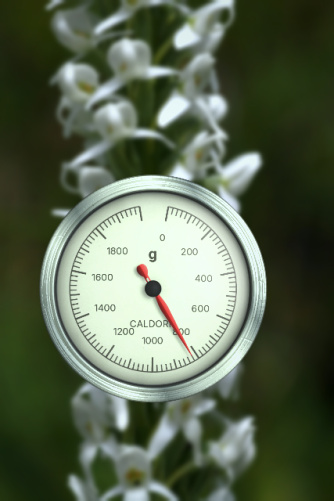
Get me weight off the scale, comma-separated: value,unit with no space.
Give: 820,g
